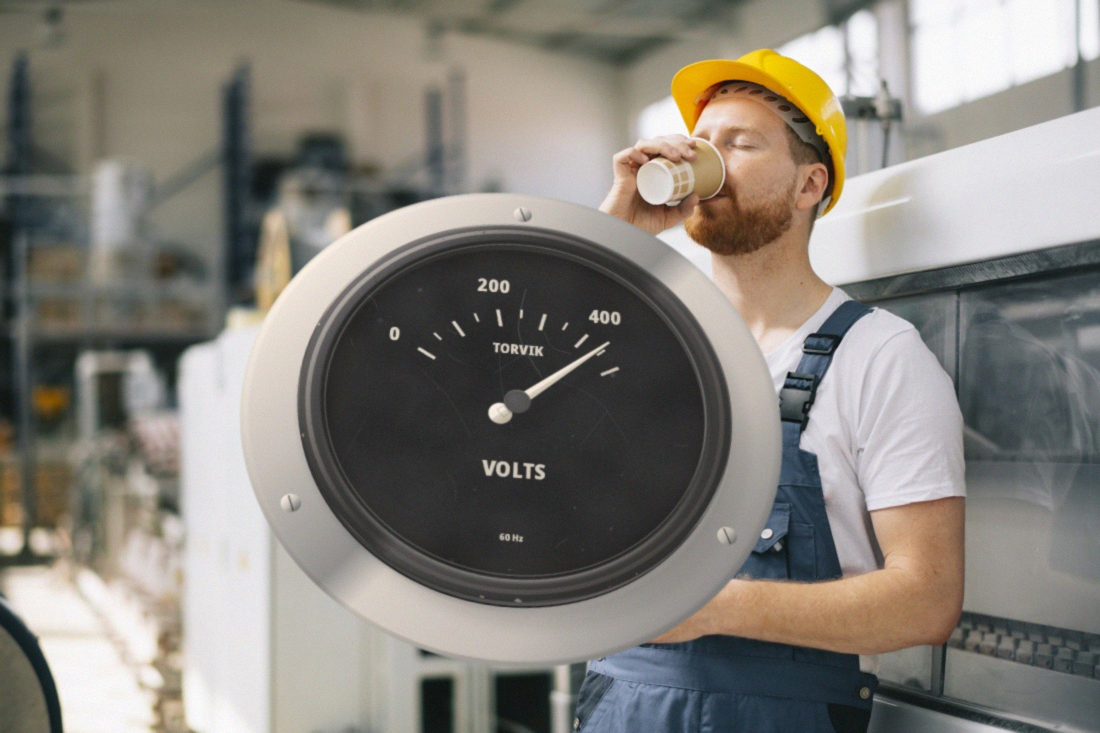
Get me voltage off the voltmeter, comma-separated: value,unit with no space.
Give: 450,V
